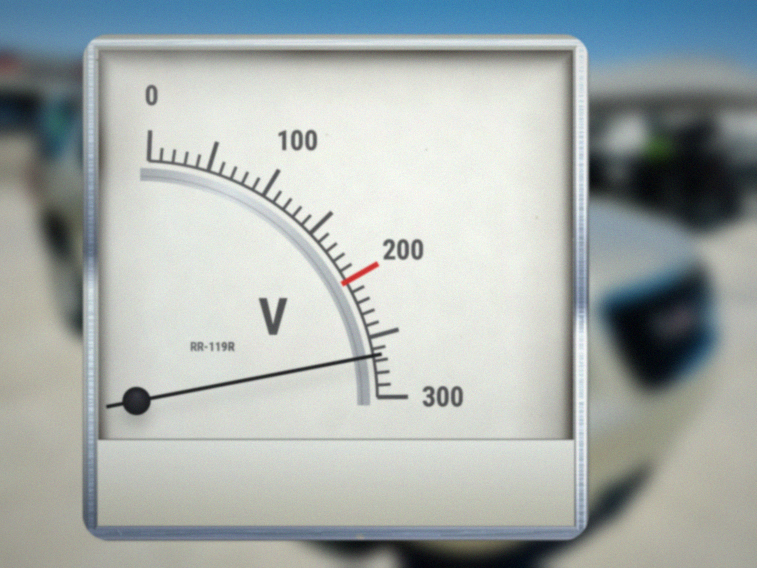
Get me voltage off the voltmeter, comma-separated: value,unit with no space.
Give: 265,V
